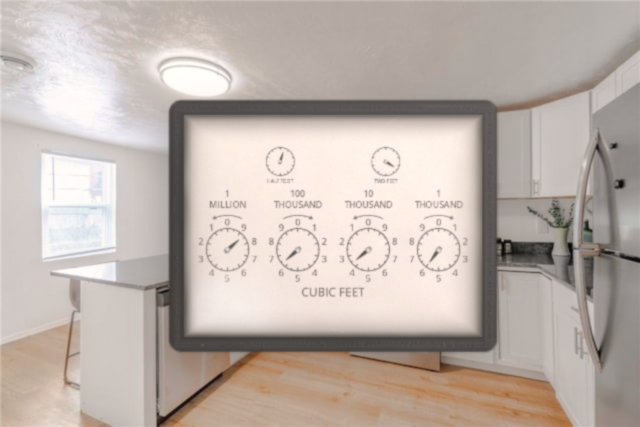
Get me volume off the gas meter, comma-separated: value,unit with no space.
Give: 863600,ft³
